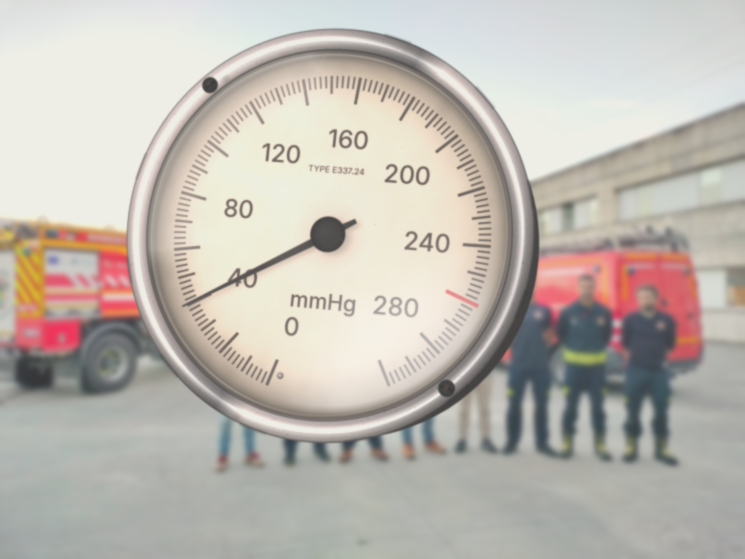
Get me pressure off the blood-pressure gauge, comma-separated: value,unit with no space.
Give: 40,mmHg
